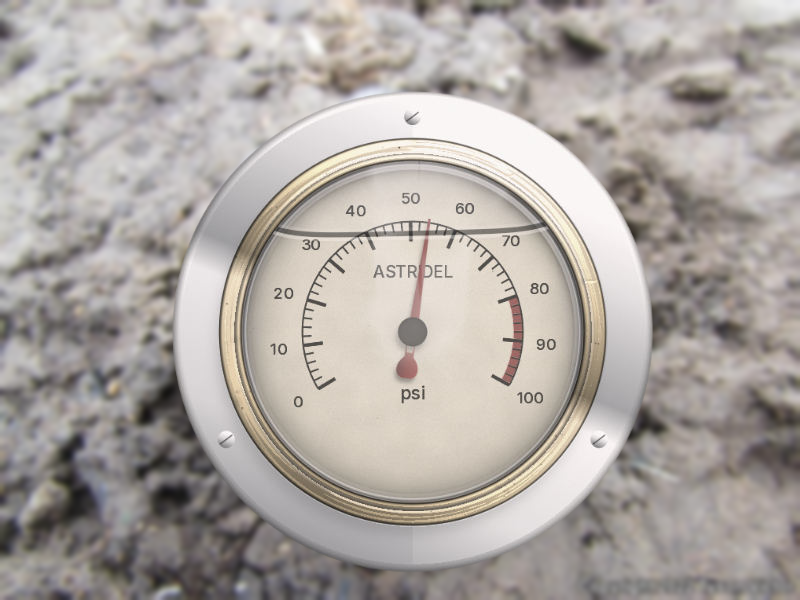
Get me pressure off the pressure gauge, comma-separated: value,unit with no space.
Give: 54,psi
